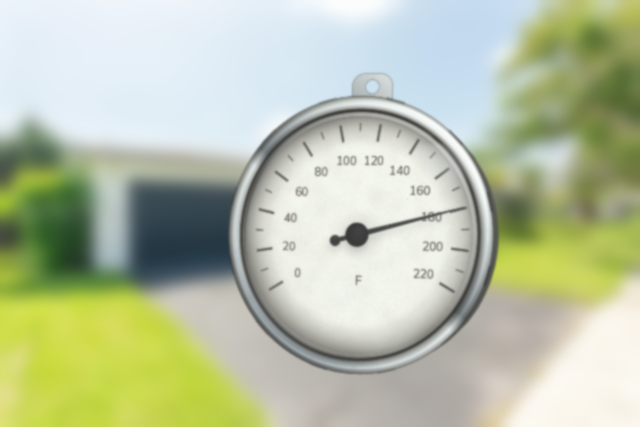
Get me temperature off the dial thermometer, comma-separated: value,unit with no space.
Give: 180,°F
